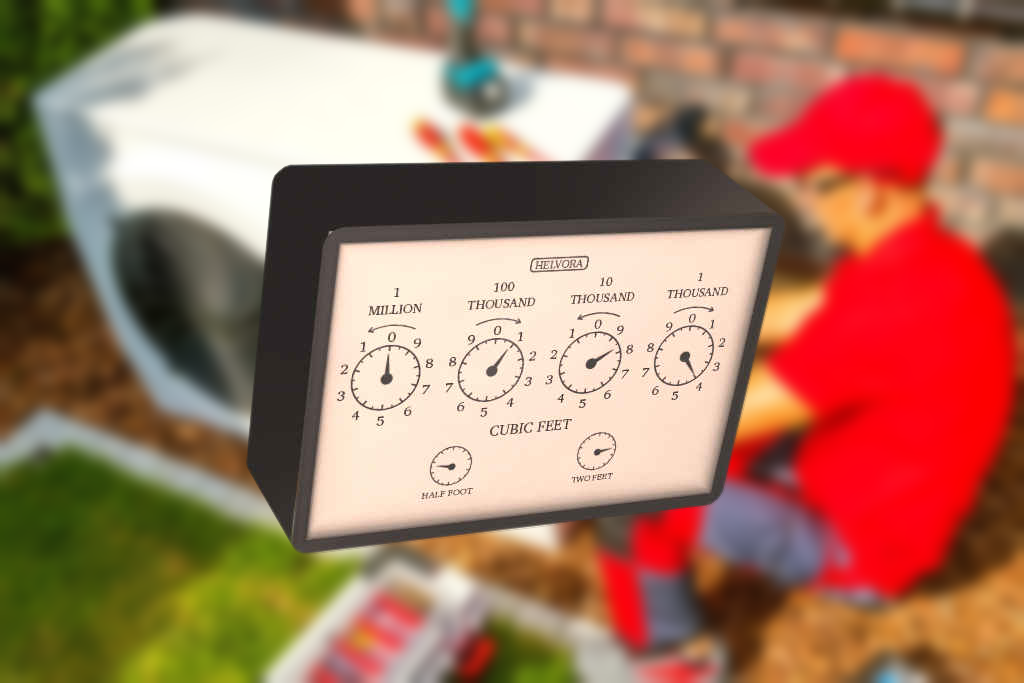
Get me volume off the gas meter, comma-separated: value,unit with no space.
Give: 8400,ft³
